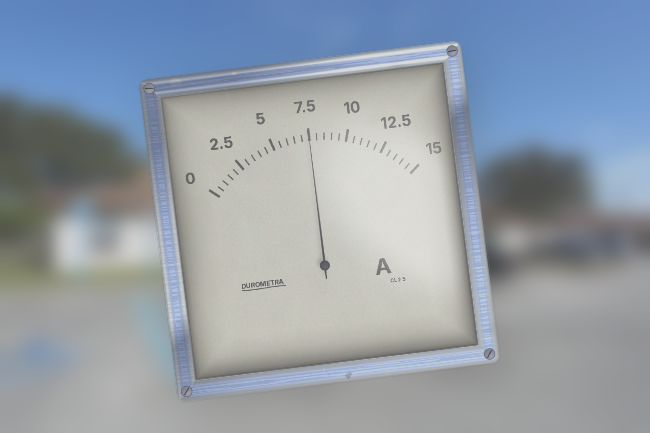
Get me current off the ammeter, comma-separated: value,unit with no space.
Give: 7.5,A
